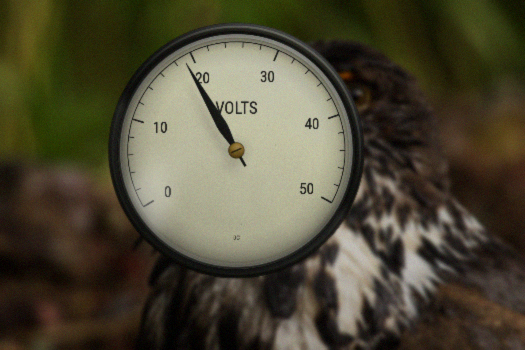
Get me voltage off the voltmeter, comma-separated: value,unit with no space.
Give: 19,V
